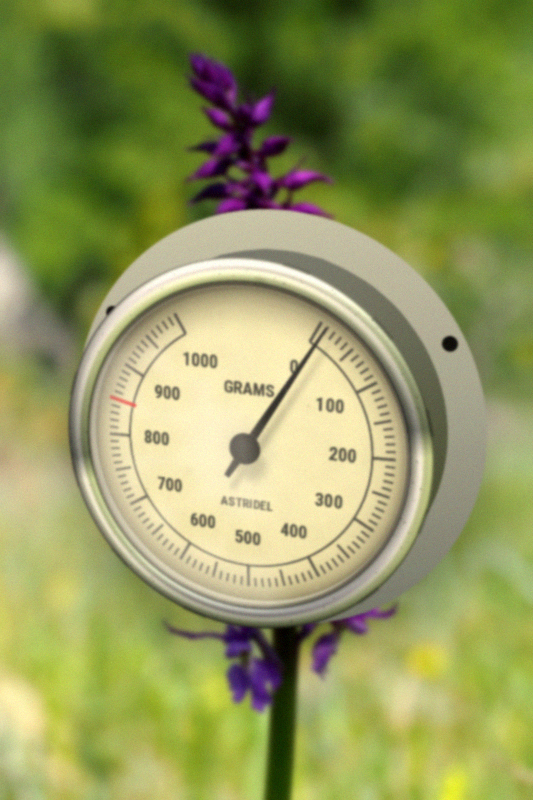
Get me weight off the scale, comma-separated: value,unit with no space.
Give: 10,g
